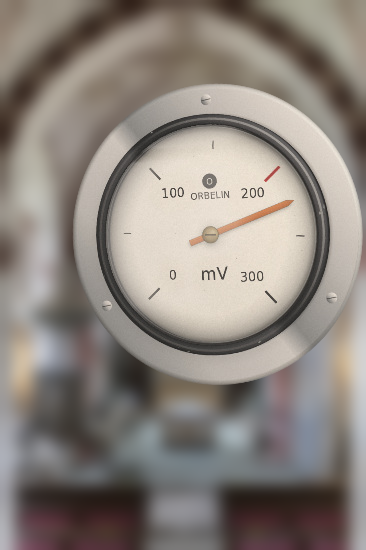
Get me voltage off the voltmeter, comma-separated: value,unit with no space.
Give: 225,mV
